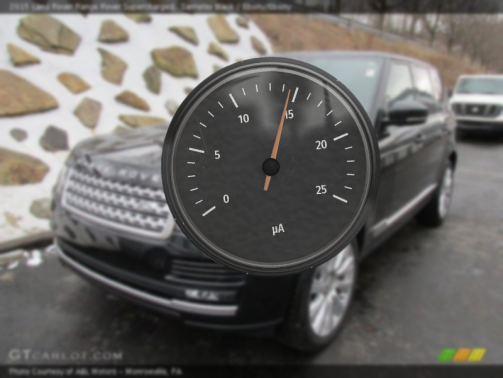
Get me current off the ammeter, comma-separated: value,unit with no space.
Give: 14.5,µA
